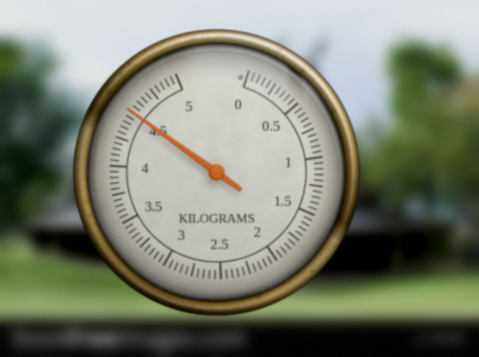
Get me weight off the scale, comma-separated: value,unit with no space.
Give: 4.5,kg
